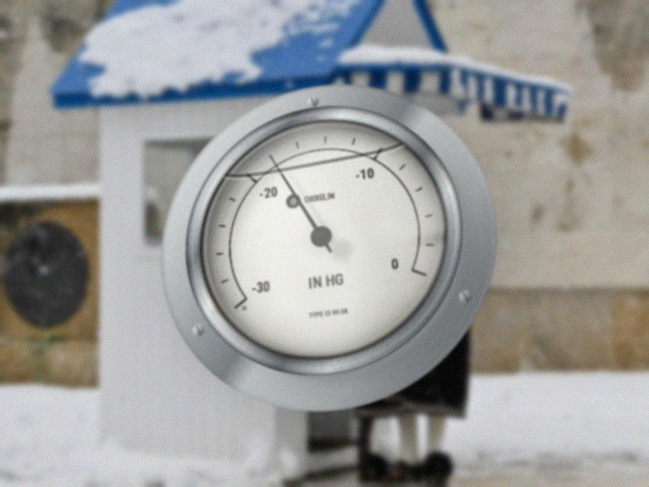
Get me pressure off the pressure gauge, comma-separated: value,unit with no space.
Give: -18,inHg
